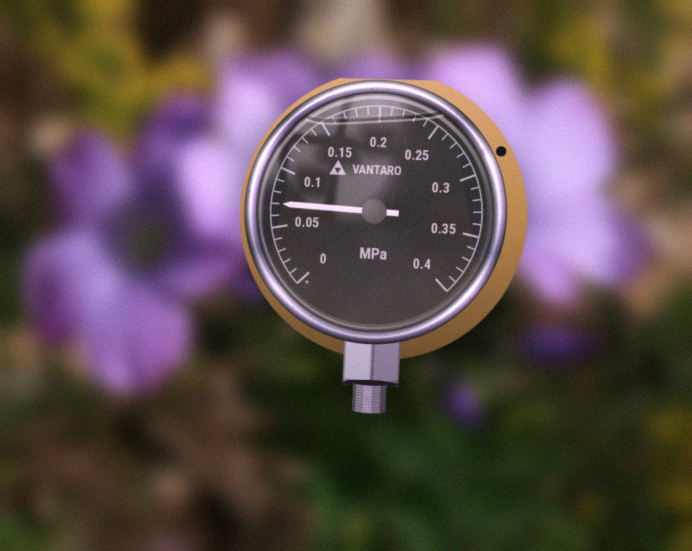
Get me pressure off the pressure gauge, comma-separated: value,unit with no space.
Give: 0.07,MPa
